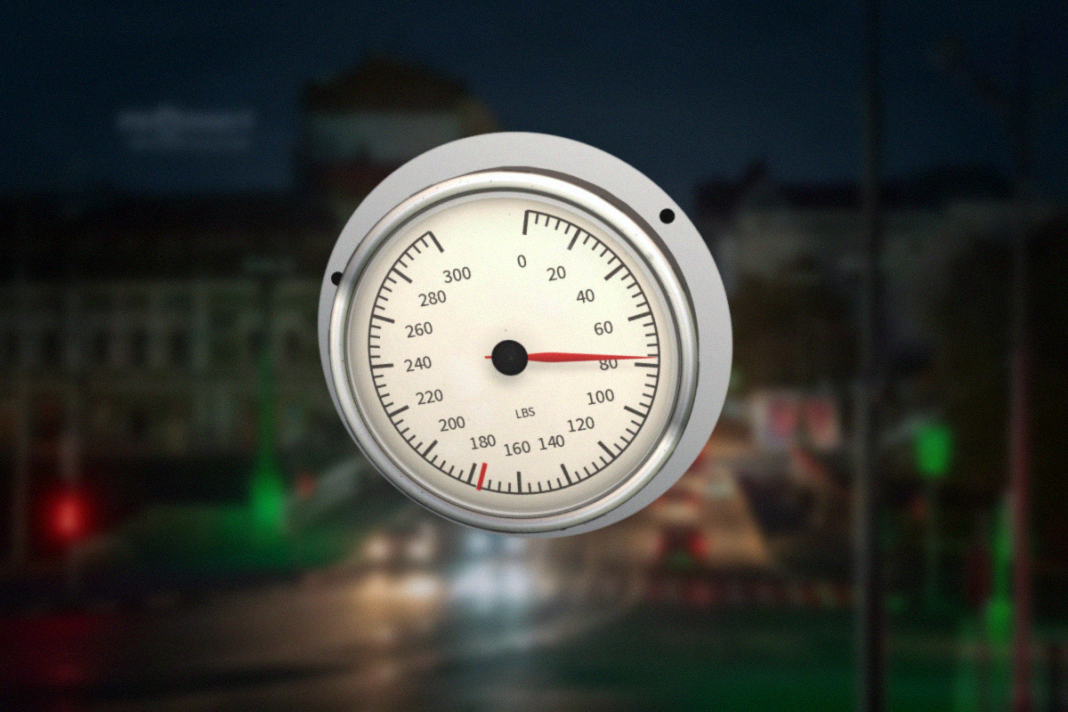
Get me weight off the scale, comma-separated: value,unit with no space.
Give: 76,lb
